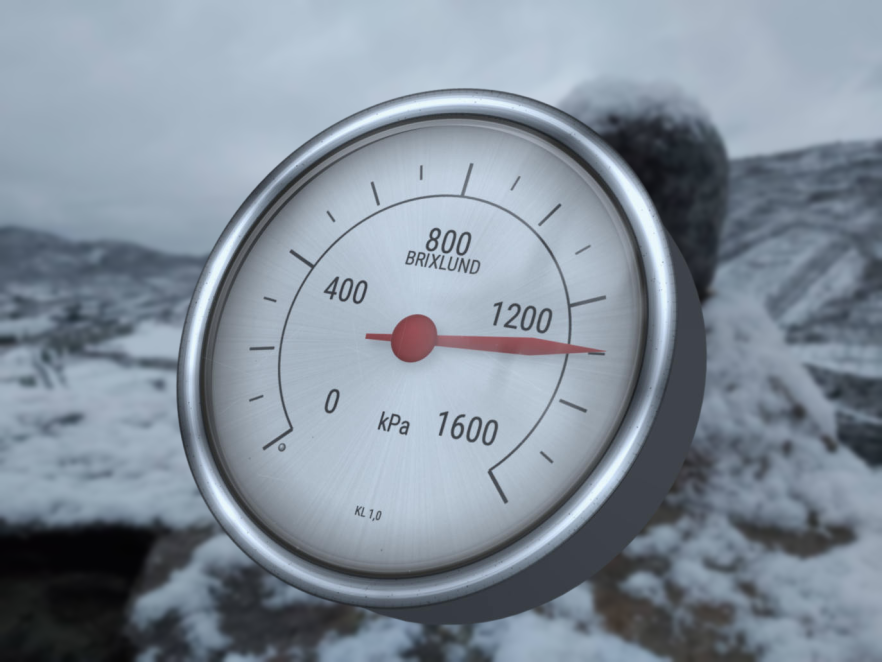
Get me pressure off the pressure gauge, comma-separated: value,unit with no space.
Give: 1300,kPa
